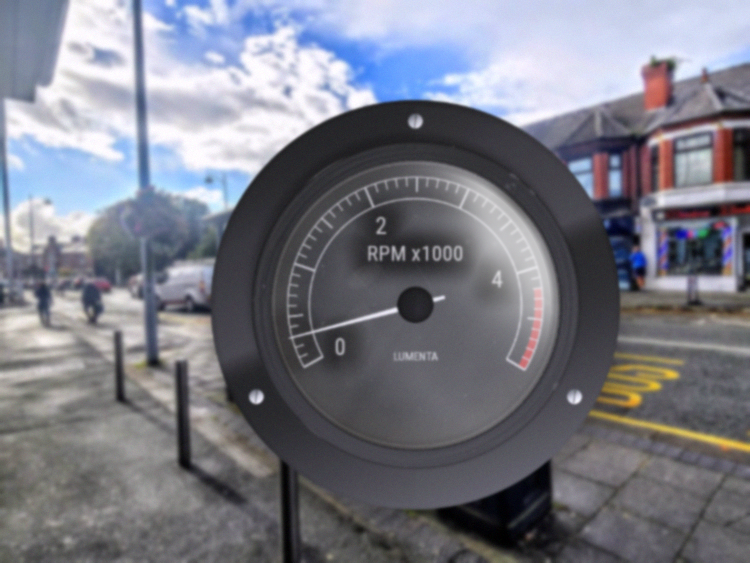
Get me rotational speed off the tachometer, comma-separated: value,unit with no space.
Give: 300,rpm
